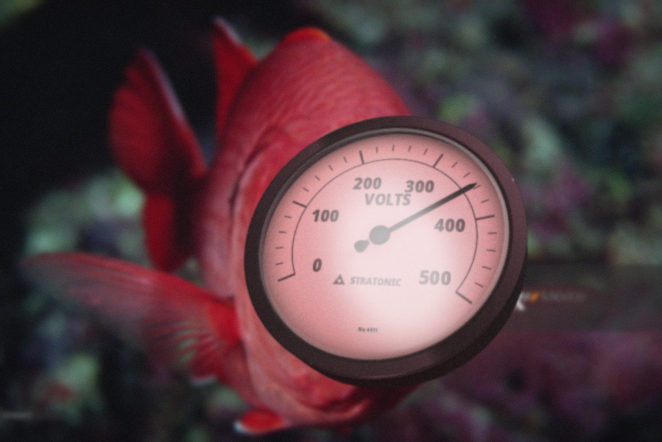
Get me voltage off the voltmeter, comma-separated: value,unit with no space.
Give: 360,V
